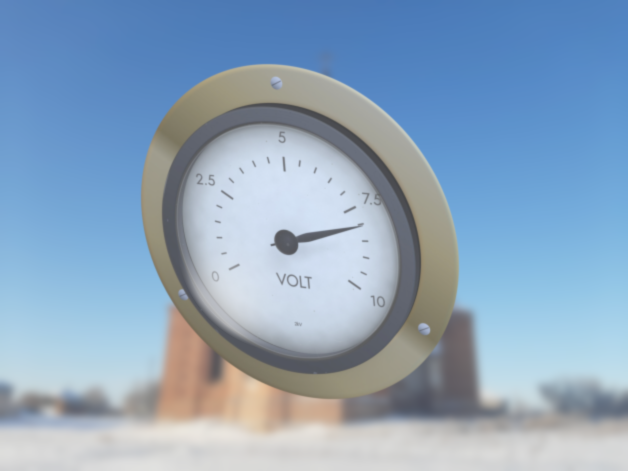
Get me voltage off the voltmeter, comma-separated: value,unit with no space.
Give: 8,V
